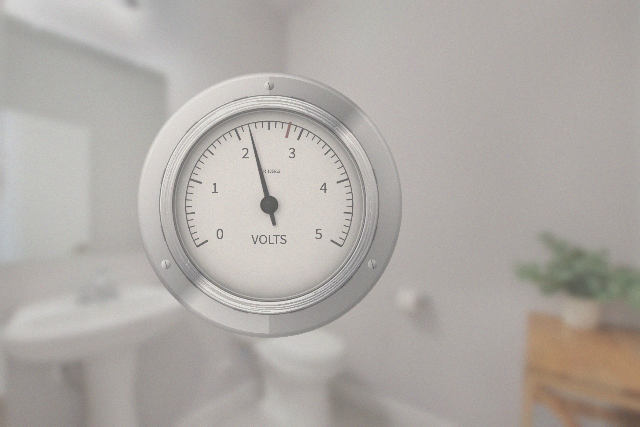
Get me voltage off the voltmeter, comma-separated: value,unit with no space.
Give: 2.2,V
